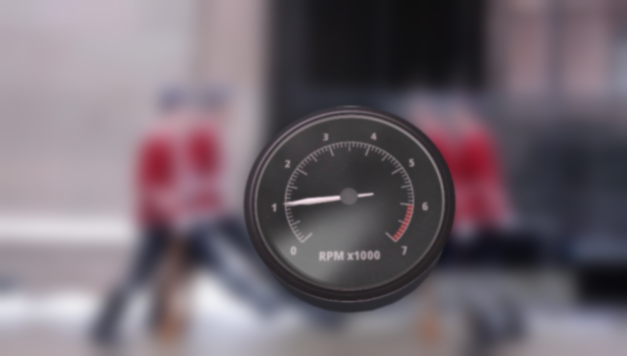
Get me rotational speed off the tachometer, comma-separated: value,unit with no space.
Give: 1000,rpm
